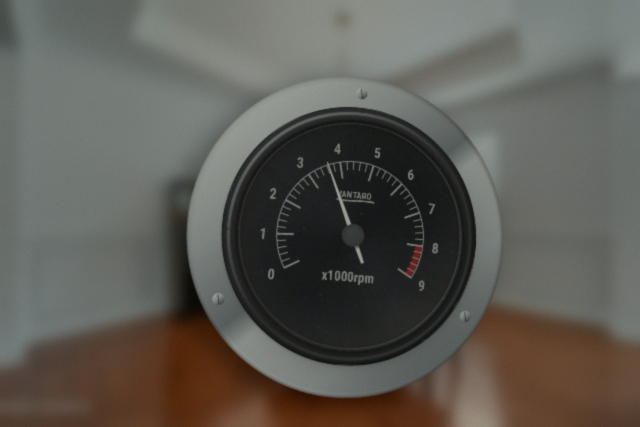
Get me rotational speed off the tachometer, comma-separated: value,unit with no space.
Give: 3600,rpm
